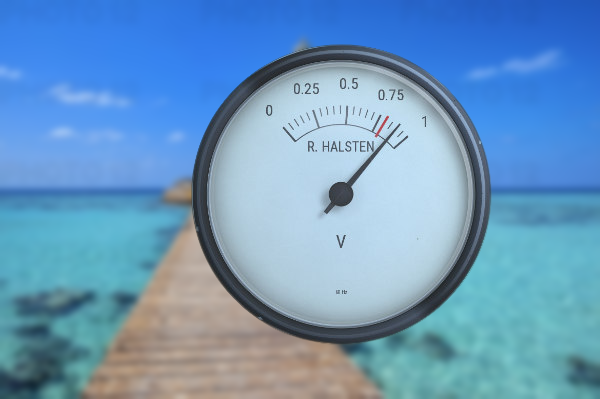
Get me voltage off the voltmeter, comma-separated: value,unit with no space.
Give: 0.9,V
